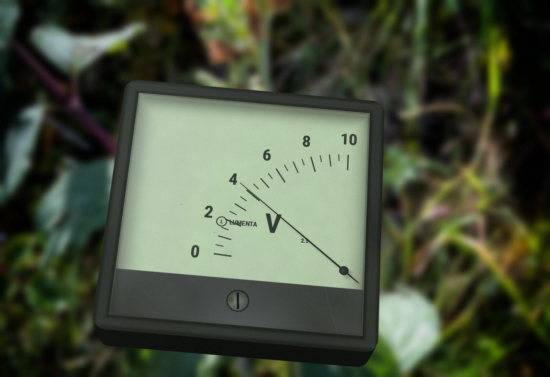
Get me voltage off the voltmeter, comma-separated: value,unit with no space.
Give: 4,V
